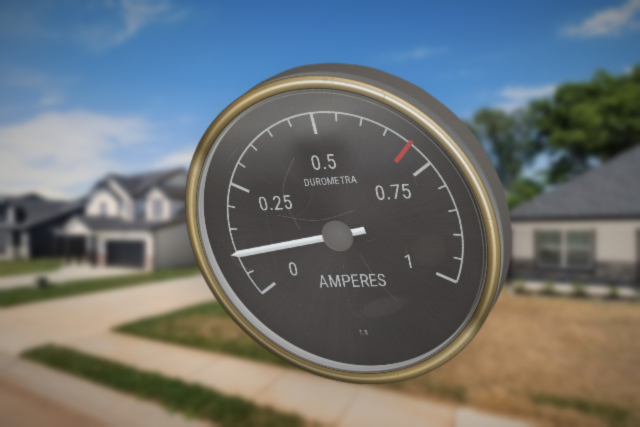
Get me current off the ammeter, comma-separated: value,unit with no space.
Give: 0.1,A
